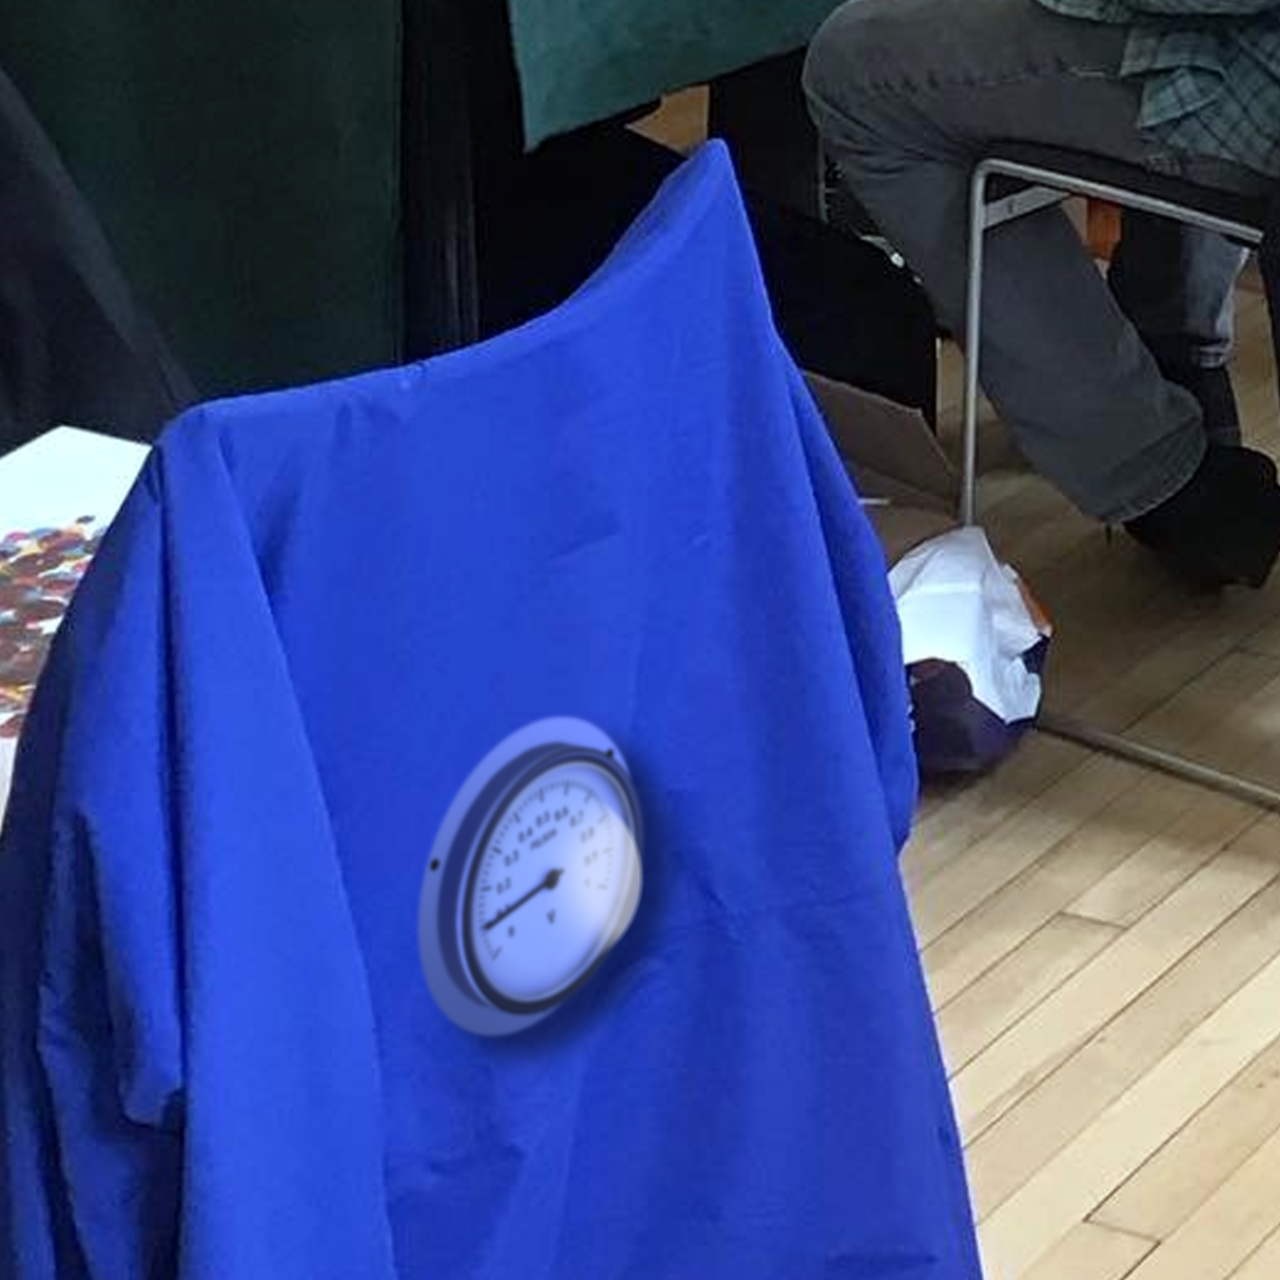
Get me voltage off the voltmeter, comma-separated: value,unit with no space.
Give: 0.1,V
